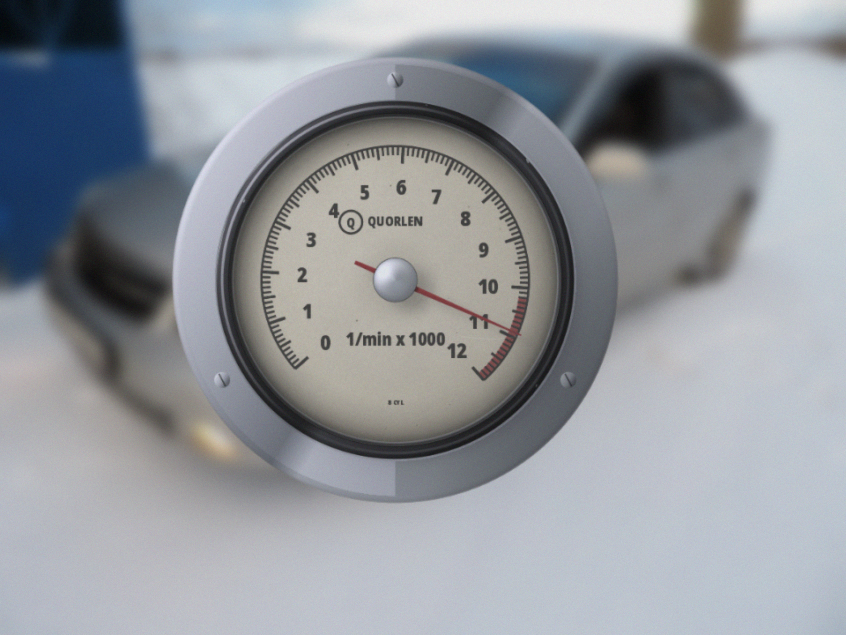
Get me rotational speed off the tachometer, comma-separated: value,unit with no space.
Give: 10900,rpm
